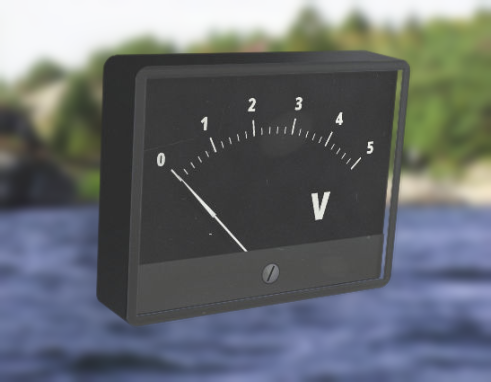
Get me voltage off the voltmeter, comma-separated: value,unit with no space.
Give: 0,V
